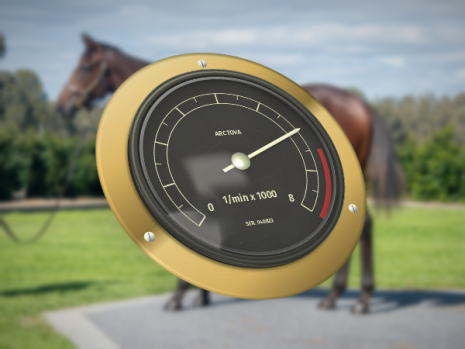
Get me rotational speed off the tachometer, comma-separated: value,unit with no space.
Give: 6000,rpm
